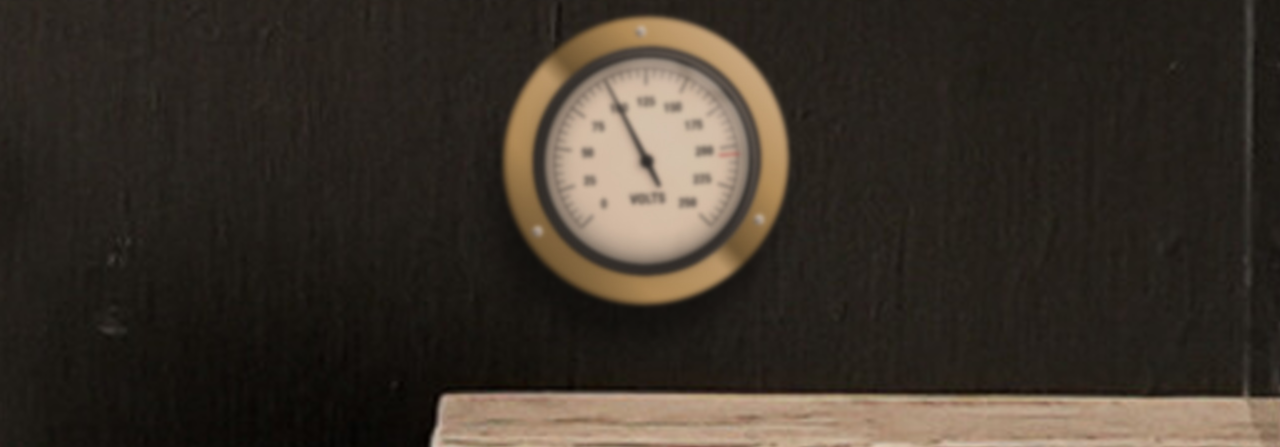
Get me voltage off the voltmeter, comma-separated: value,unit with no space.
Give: 100,V
